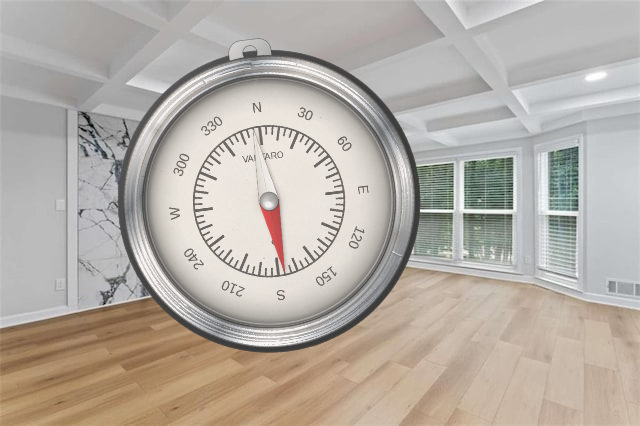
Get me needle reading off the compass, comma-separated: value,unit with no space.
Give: 175,°
